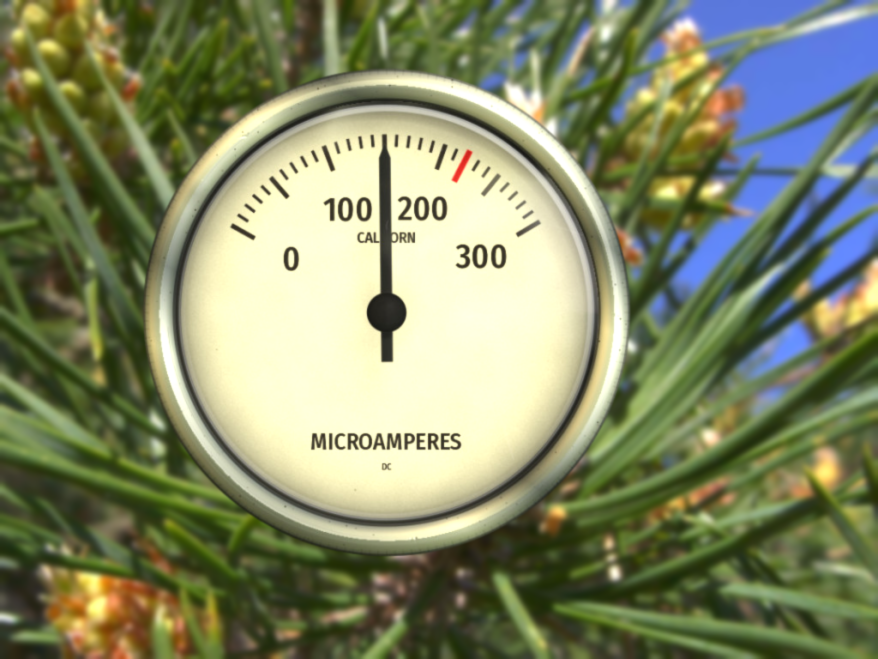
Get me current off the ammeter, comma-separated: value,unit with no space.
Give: 150,µA
